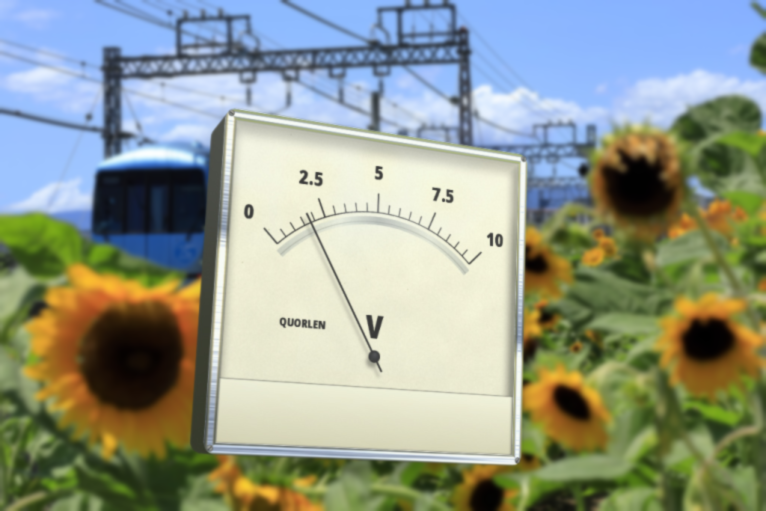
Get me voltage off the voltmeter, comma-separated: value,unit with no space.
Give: 1.75,V
